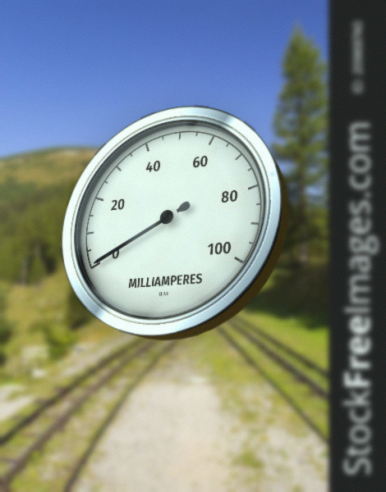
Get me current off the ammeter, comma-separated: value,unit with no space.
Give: 0,mA
